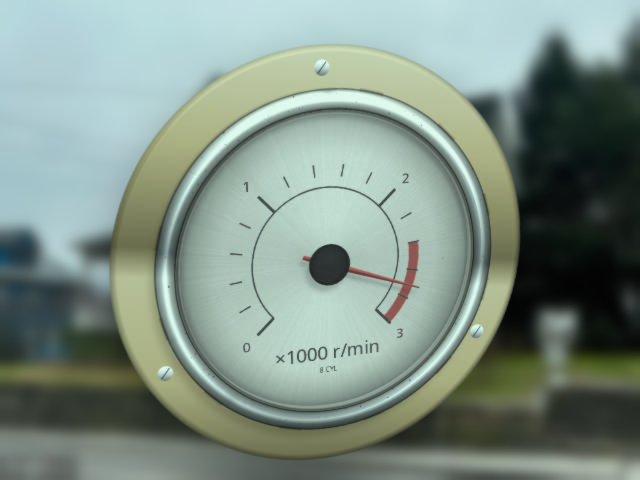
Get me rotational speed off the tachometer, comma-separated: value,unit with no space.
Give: 2700,rpm
